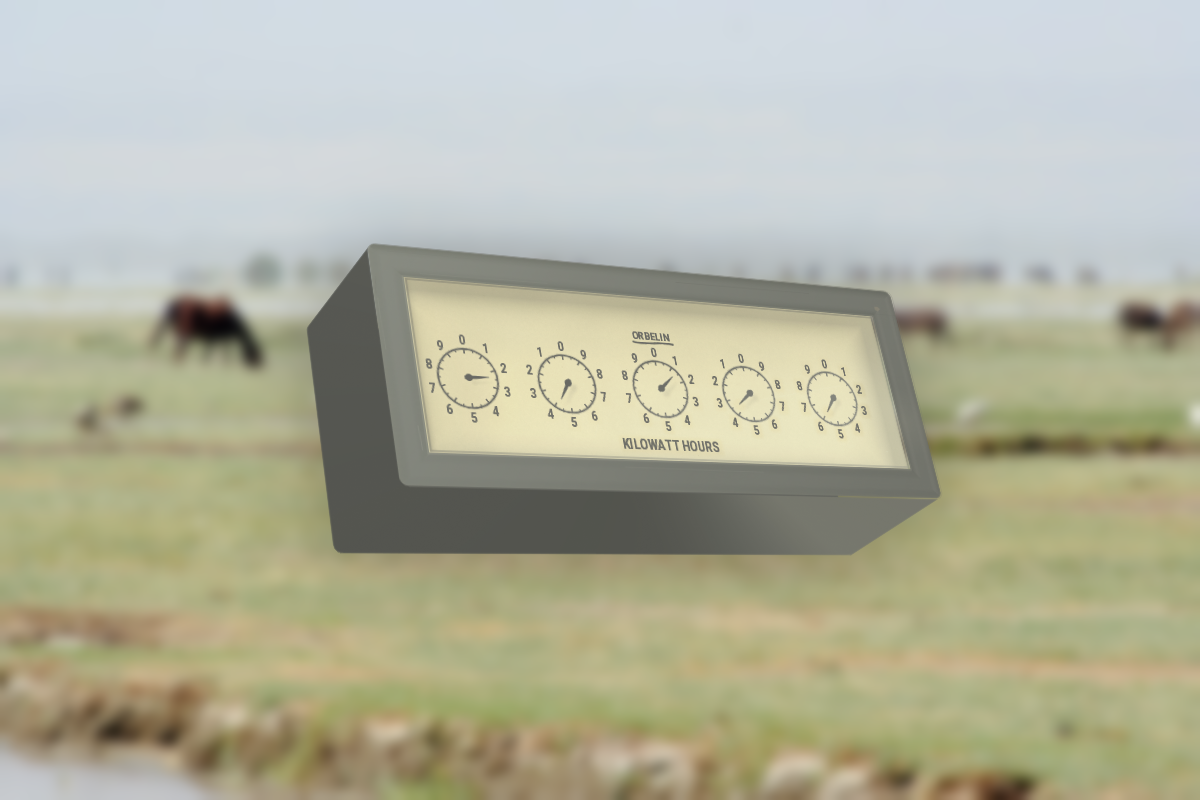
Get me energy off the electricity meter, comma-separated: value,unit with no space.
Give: 24136,kWh
